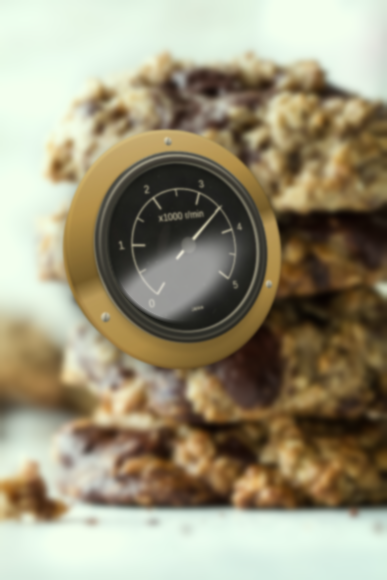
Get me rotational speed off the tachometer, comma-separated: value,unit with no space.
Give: 3500,rpm
